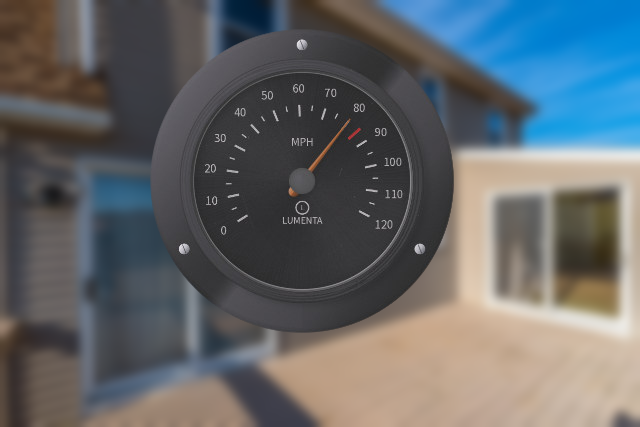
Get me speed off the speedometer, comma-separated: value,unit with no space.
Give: 80,mph
